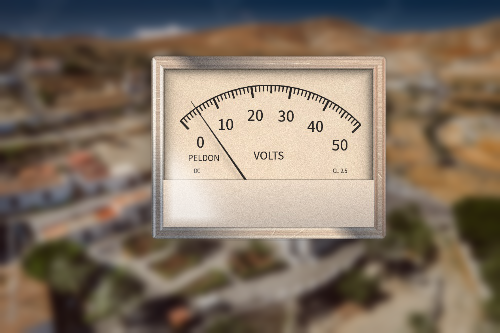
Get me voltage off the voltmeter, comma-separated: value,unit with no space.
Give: 5,V
